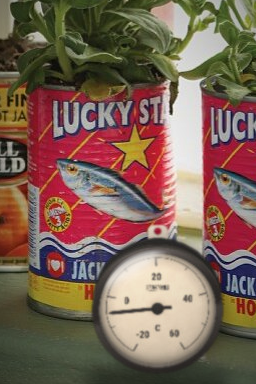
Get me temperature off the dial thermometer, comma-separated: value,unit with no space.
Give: -5,°C
